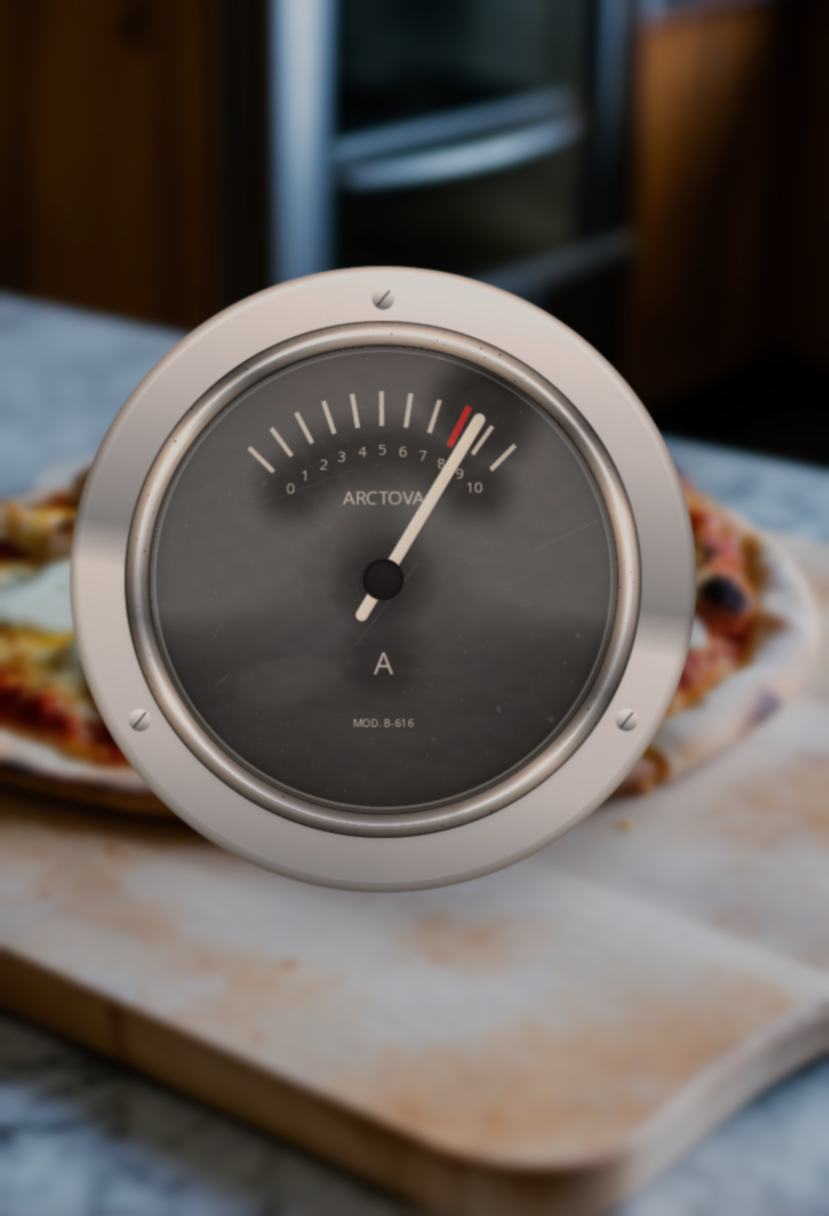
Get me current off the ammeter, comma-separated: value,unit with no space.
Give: 8.5,A
